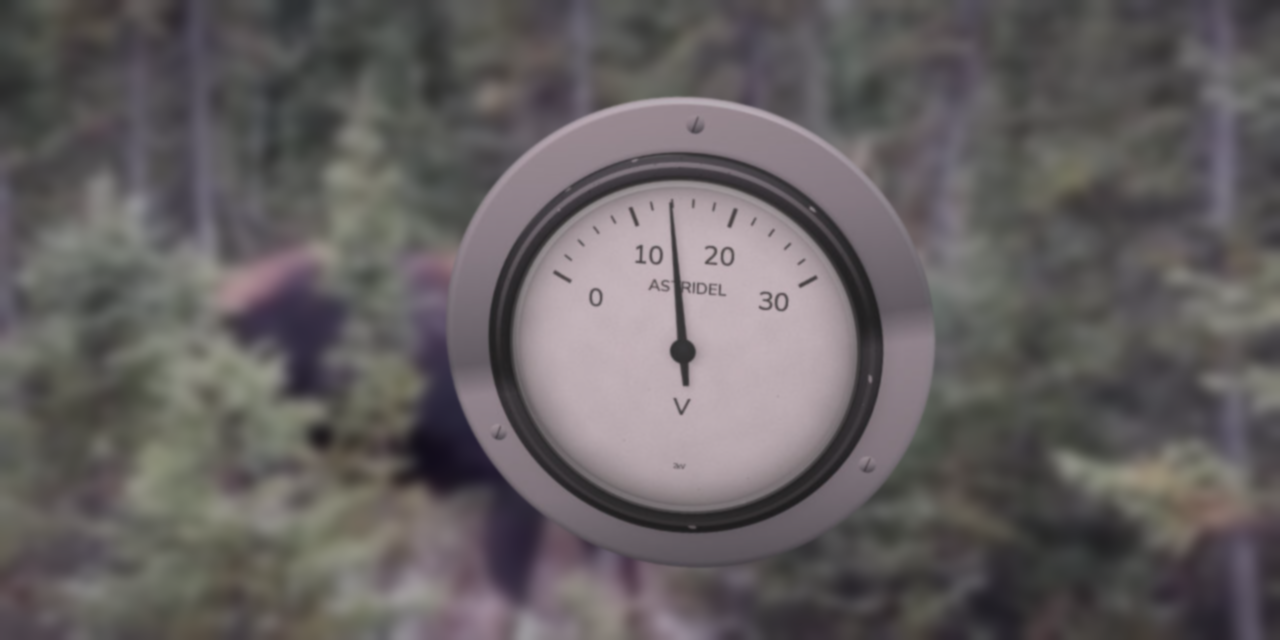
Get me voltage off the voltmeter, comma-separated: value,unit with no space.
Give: 14,V
